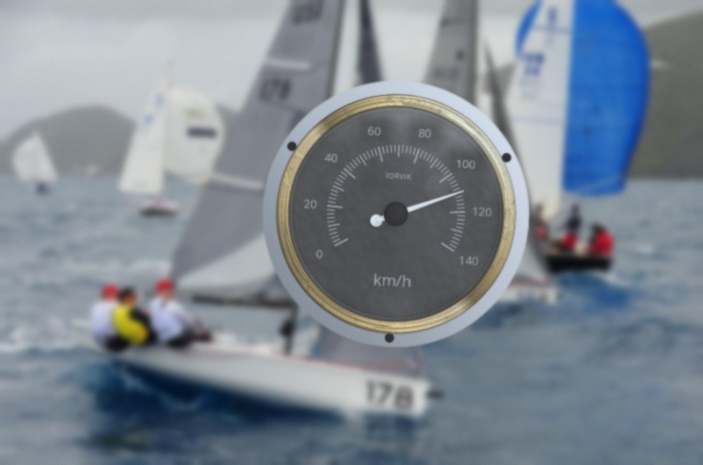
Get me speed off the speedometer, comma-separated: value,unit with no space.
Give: 110,km/h
